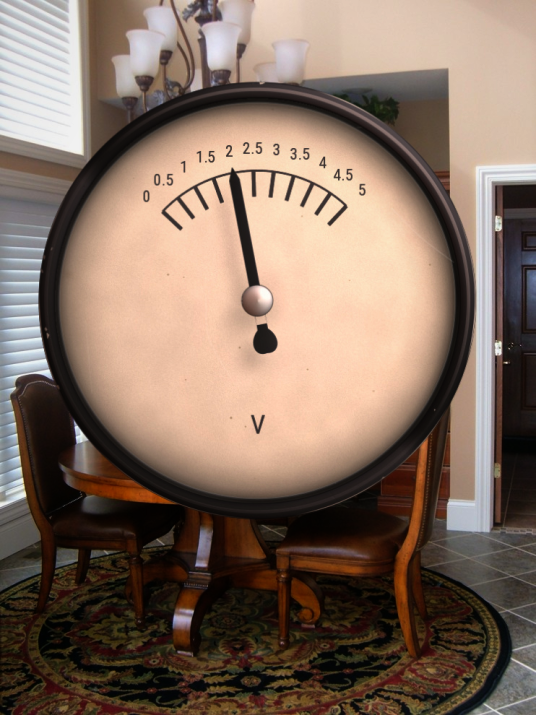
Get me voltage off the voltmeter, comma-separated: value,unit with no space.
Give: 2,V
